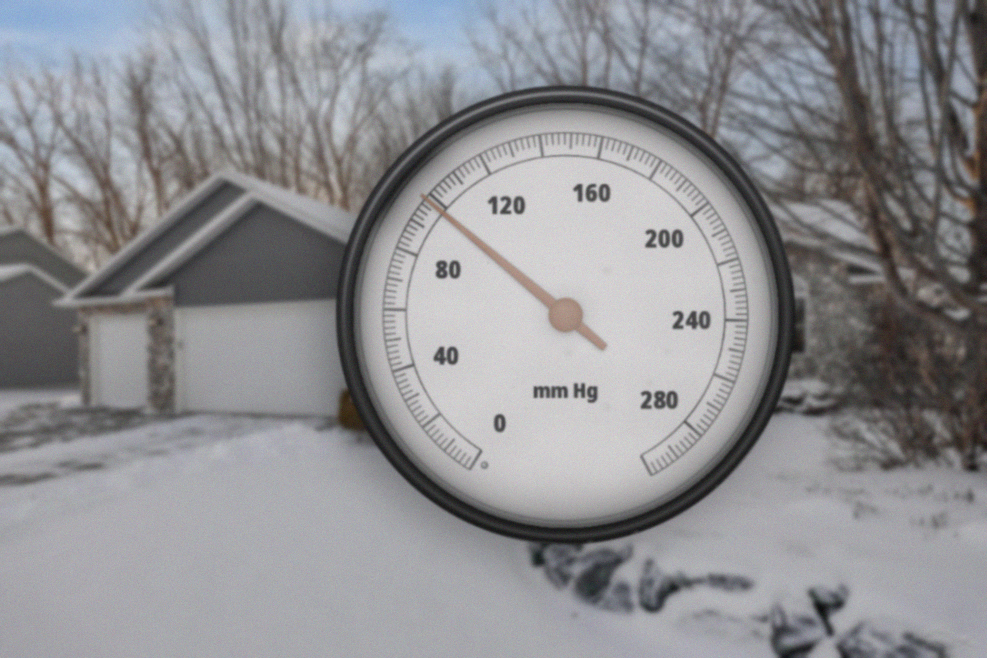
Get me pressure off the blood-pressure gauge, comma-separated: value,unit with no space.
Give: 98,mmHg
